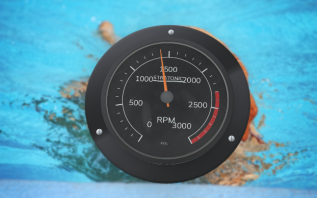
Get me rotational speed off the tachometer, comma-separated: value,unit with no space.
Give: 1400,rpm
